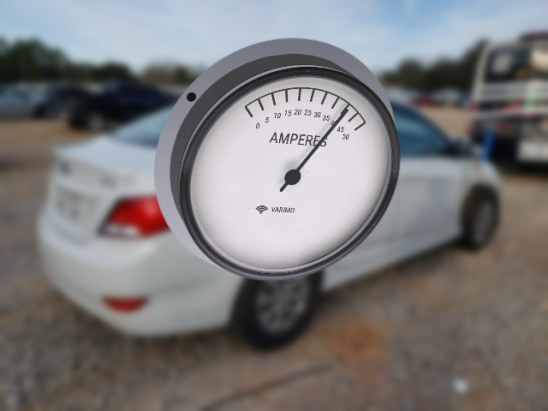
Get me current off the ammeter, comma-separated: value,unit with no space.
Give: 40,A
